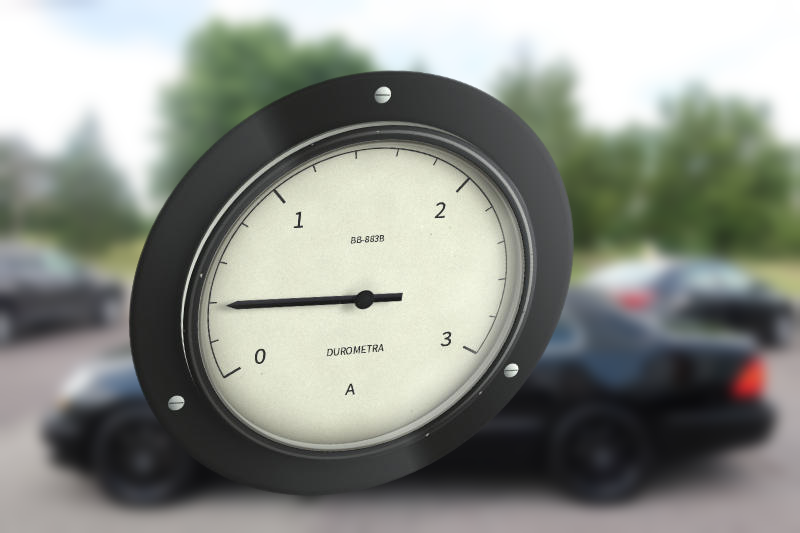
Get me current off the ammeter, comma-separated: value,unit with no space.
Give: 0.4,A
